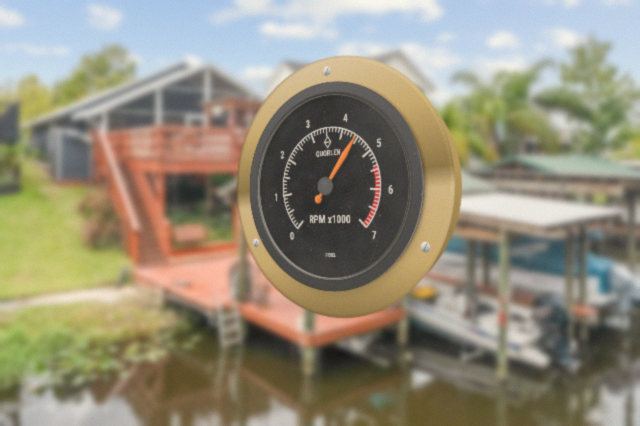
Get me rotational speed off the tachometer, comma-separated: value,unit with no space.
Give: 4500,rpm
